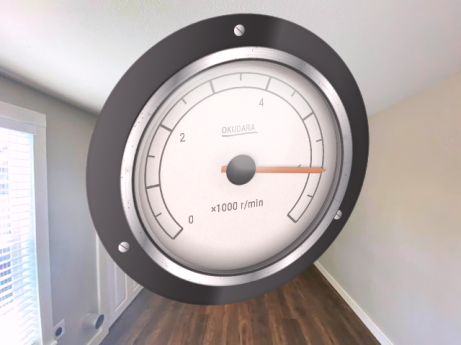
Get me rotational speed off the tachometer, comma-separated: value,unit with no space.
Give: 6000,rpm
